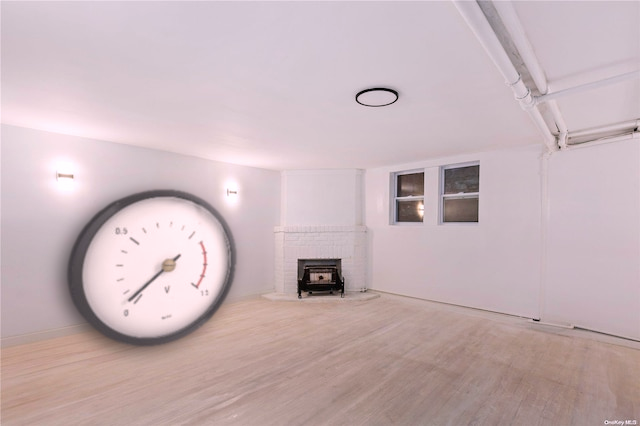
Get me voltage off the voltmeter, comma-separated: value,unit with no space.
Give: 0.05,V
